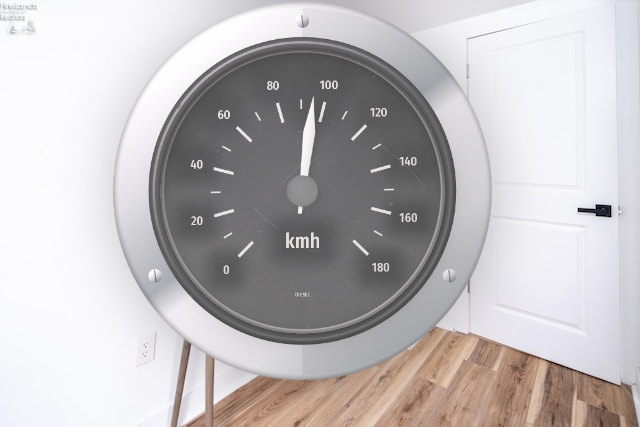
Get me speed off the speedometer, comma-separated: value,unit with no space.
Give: 95,km/h
